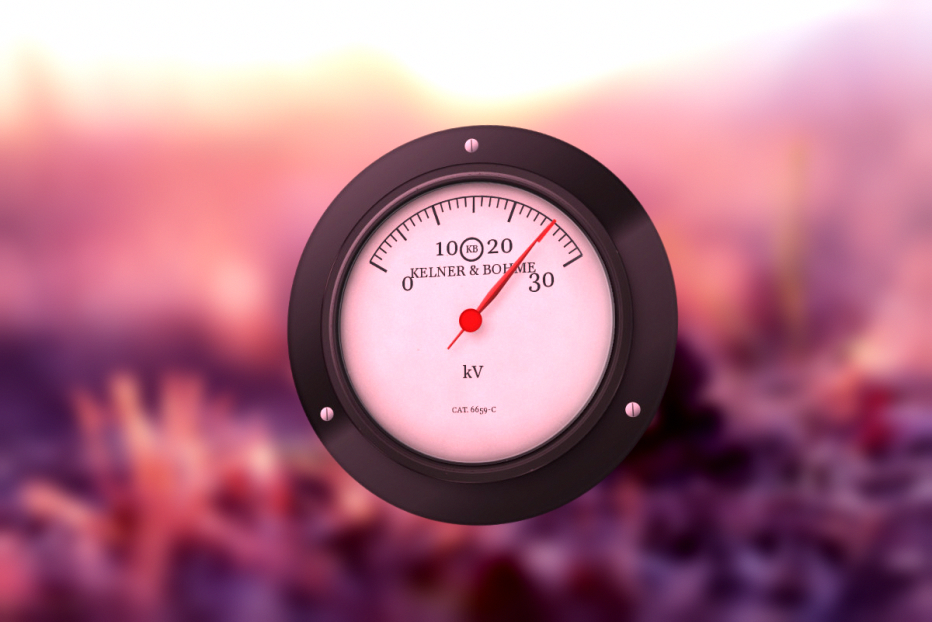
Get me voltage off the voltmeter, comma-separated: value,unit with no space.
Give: 25,kV
